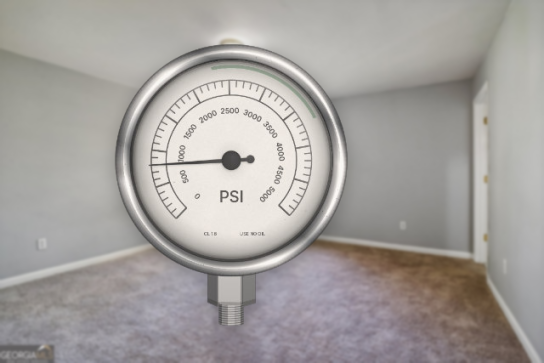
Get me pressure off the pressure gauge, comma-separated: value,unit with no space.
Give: 800,psi
